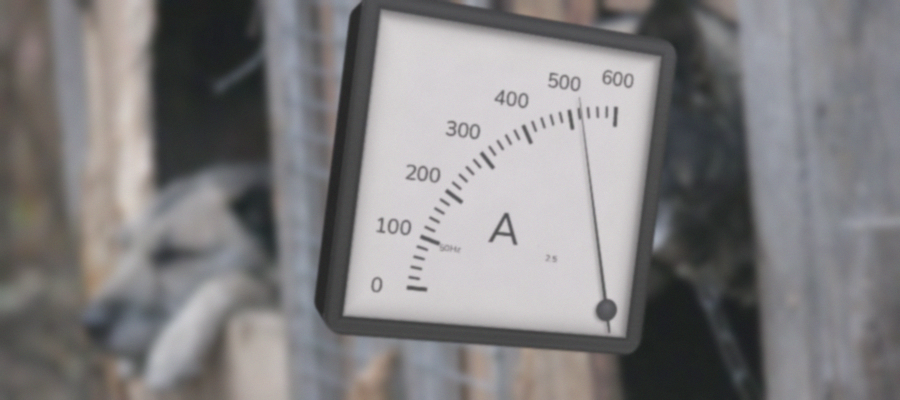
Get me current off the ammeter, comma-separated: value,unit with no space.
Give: 520,A
